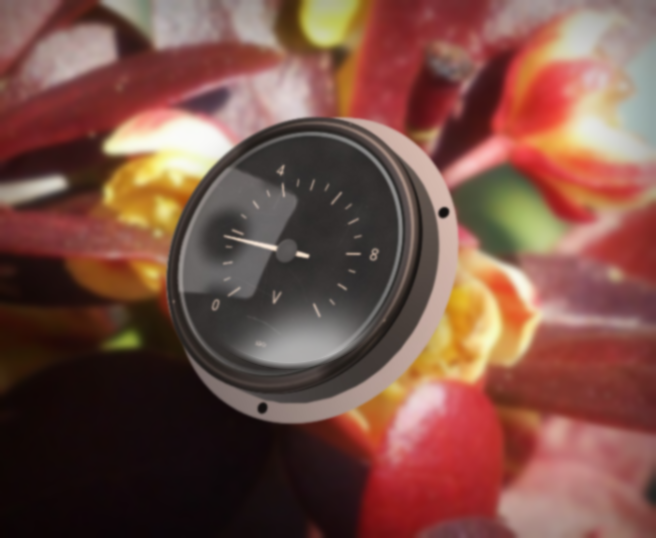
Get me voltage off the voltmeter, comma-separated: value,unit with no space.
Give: 1.75,V
